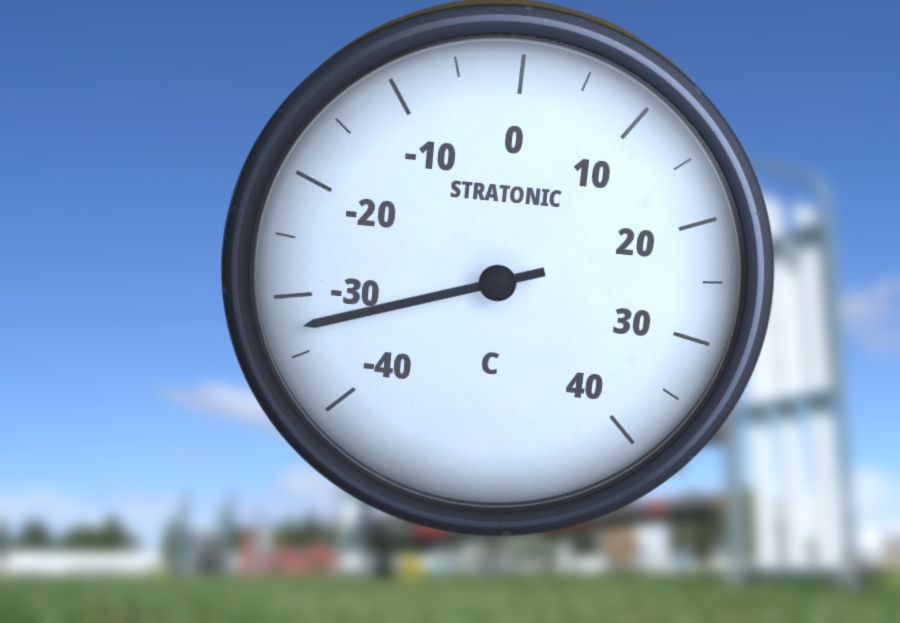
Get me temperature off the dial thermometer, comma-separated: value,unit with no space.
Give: -32.5,°C
